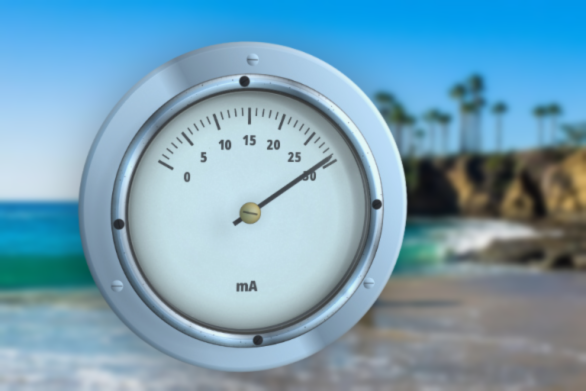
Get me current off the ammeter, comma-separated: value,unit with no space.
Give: 29,mA
